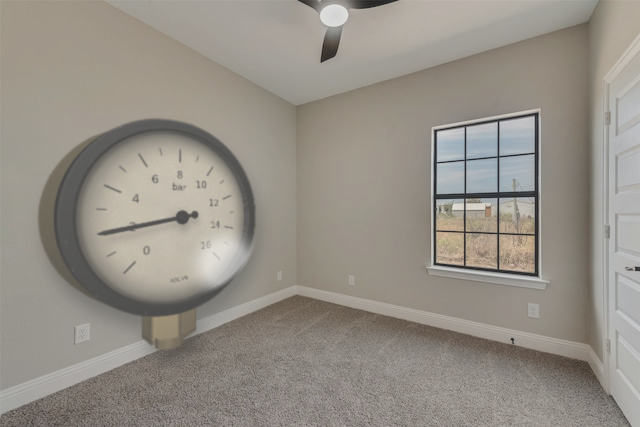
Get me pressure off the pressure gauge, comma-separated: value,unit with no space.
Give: 2,bar
